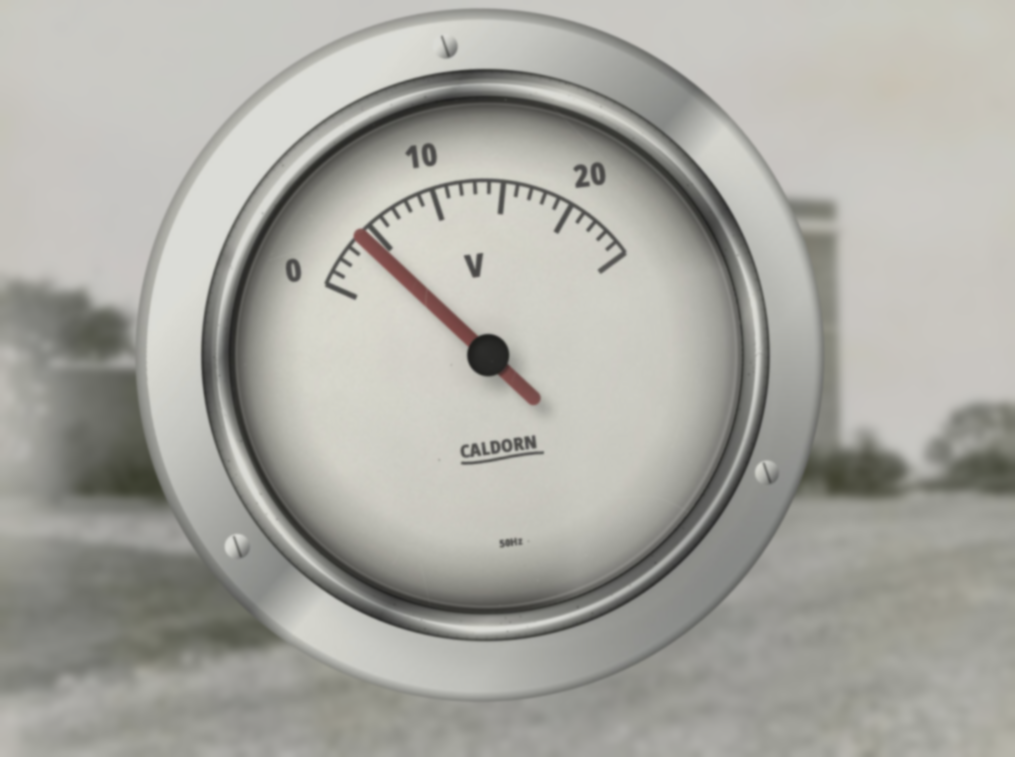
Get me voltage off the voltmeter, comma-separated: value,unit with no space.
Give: 4,V
